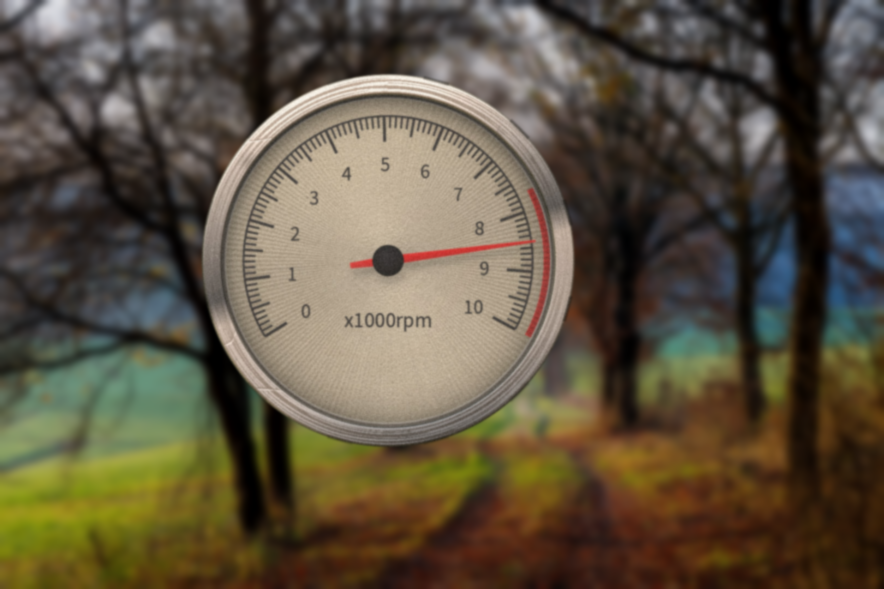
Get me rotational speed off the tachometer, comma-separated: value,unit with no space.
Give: 8500,rpm
